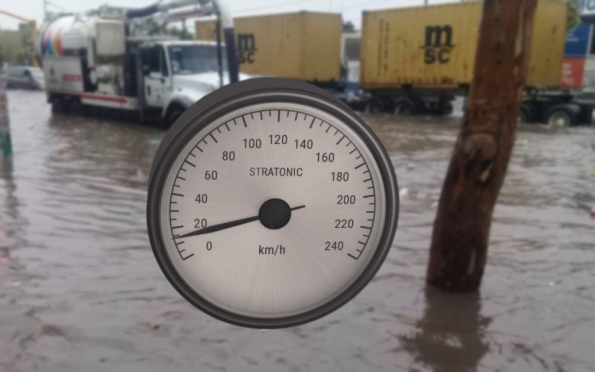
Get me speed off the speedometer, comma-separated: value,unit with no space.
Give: 15,km/h
